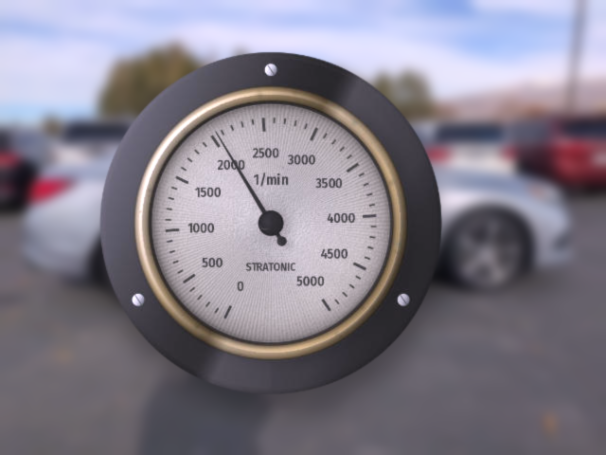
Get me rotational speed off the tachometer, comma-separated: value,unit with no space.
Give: 2050,rpm
